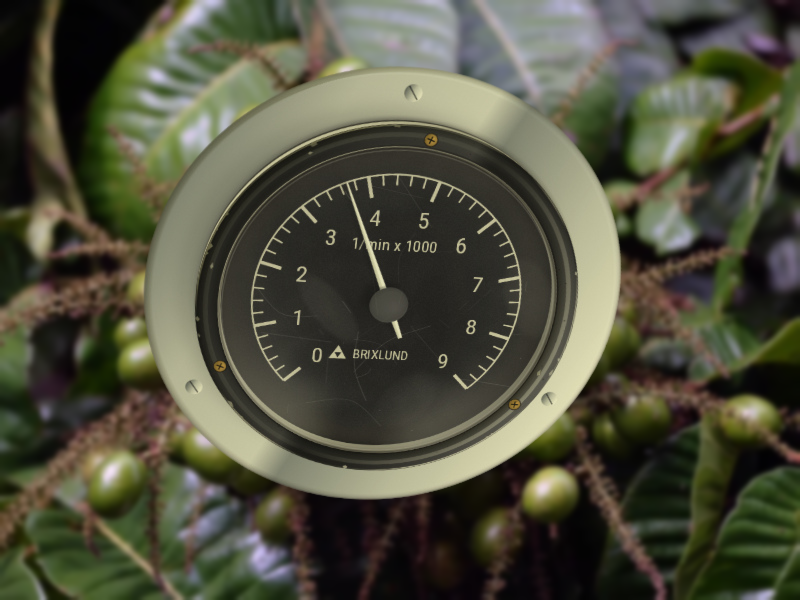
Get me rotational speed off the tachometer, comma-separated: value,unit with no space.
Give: 3700,rpm
